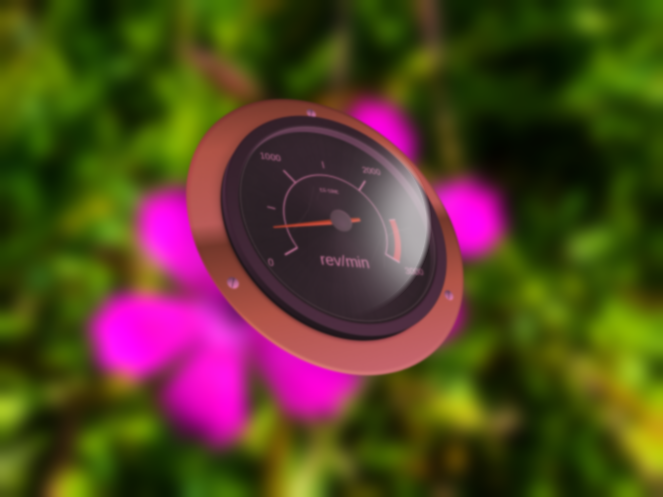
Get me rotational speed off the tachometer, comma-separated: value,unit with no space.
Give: 250,rpm
